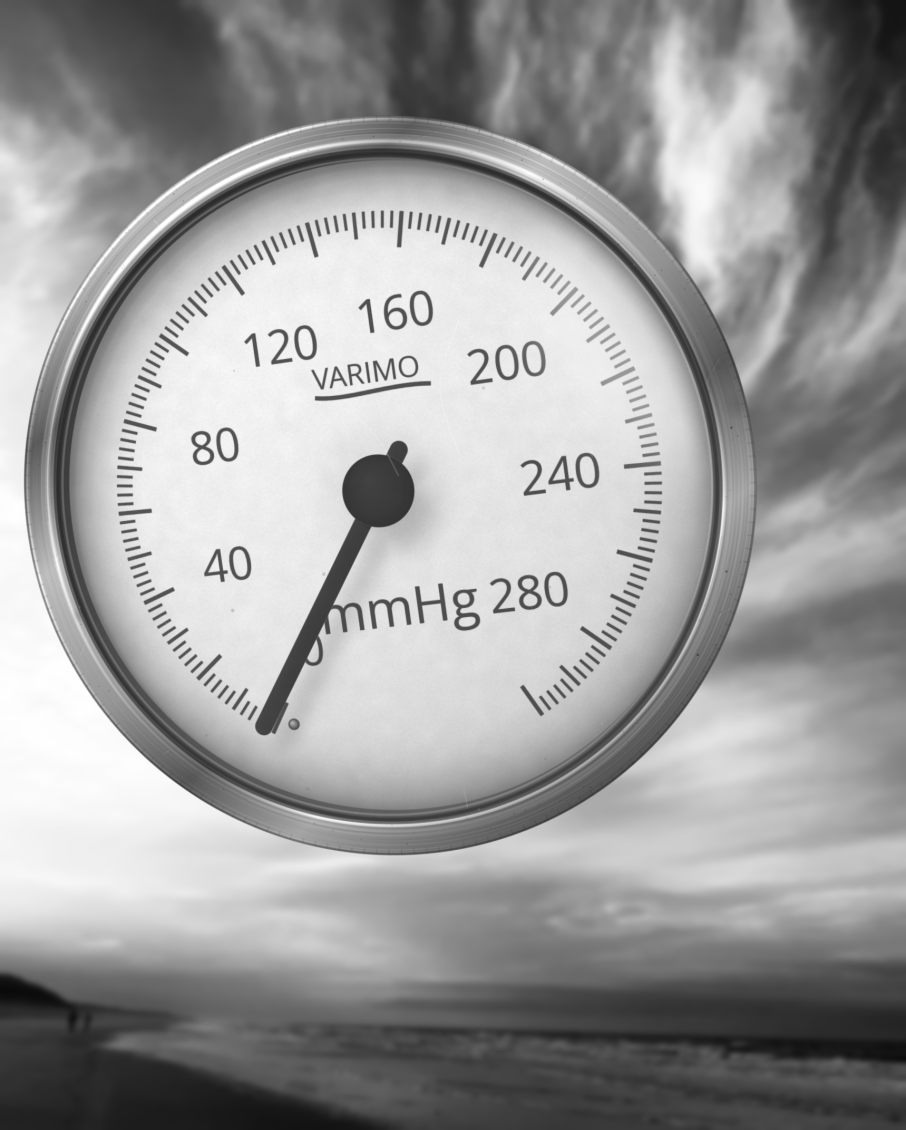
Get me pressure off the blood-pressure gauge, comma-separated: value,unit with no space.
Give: 2,mmHg
